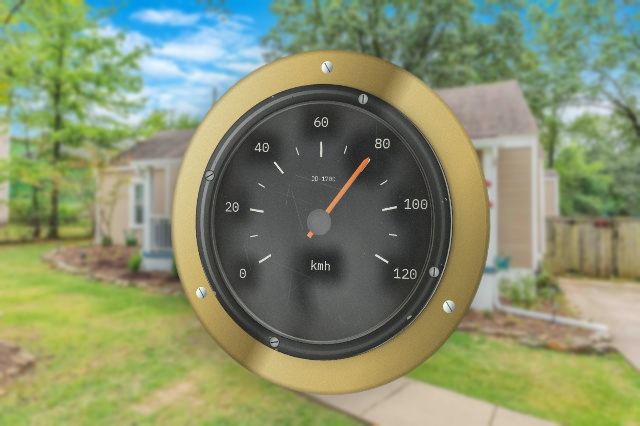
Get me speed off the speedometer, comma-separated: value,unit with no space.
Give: 80,km/h
